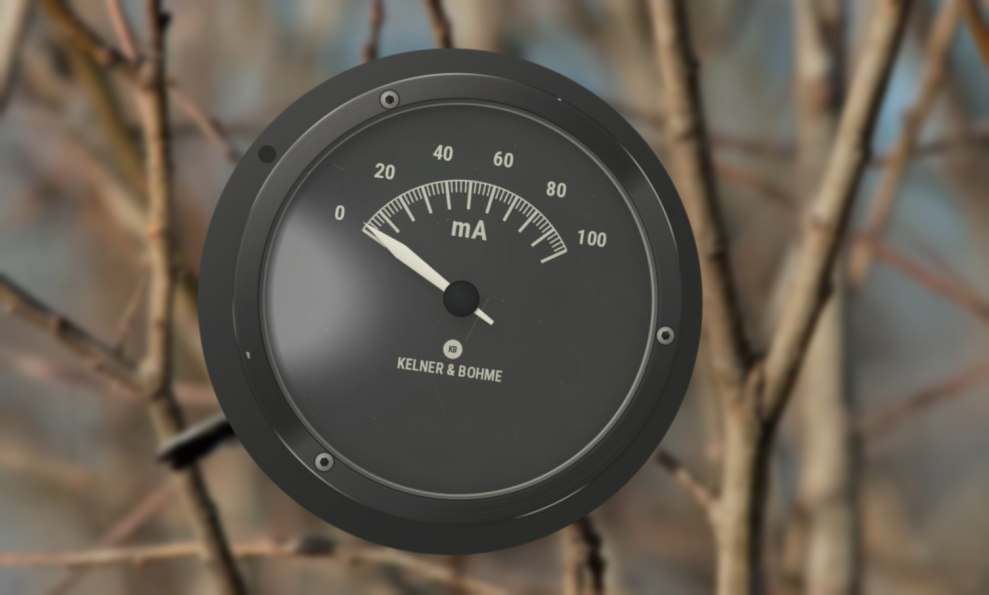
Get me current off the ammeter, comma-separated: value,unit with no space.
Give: 2,mA
